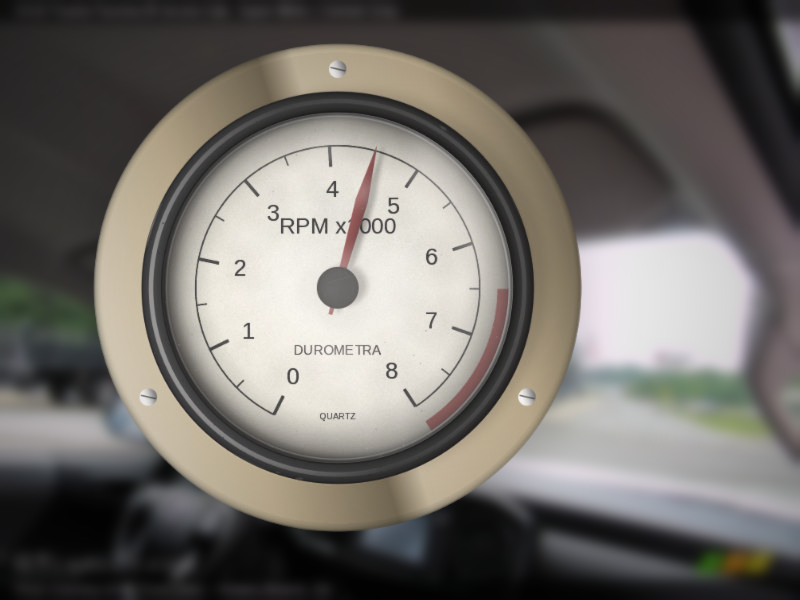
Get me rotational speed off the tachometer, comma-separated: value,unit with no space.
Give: 4500,rpm
